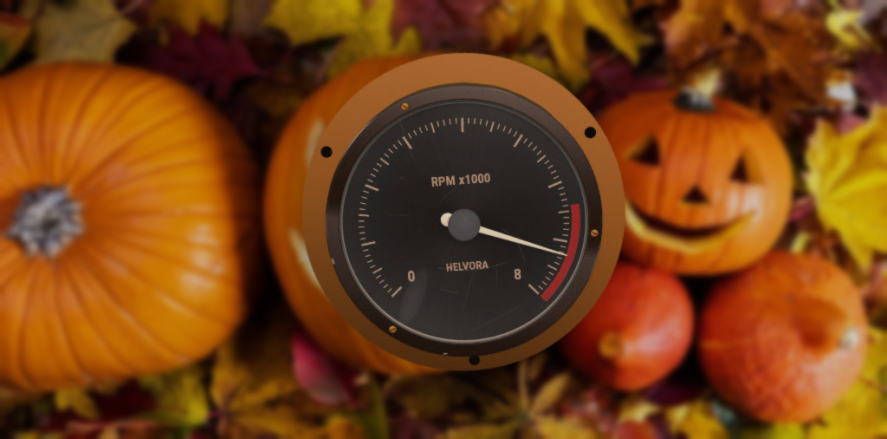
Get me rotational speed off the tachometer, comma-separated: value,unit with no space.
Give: 7200,rpm
